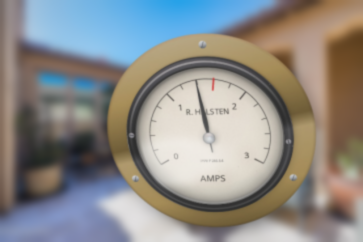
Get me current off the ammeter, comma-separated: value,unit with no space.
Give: 1.4,A
